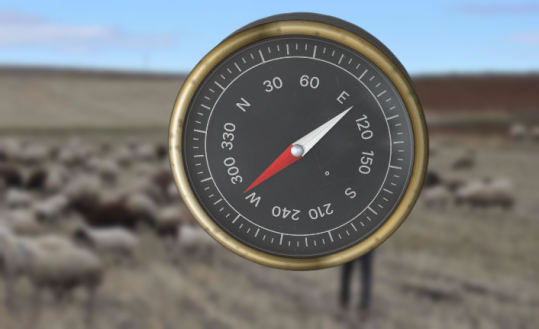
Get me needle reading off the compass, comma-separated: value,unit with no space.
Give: 280,°
